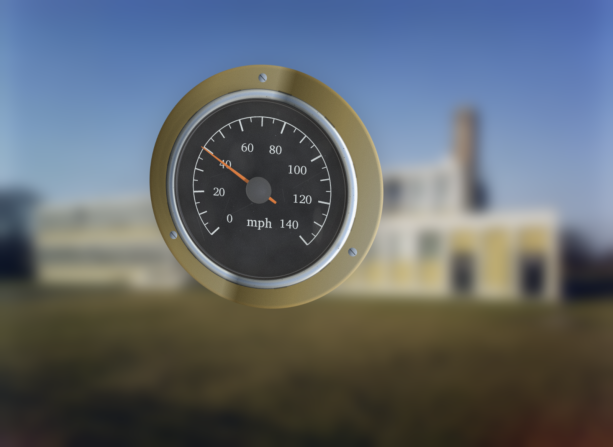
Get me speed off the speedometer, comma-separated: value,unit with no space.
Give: 40,mph
